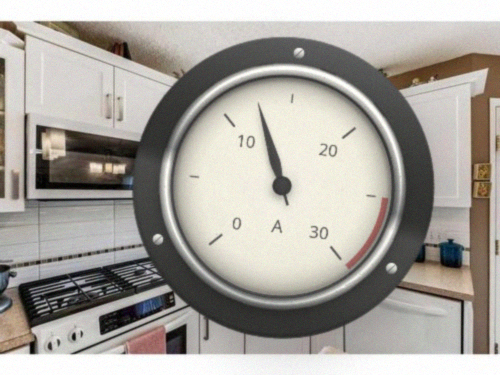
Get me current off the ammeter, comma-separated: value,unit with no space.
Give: 12.5,A
